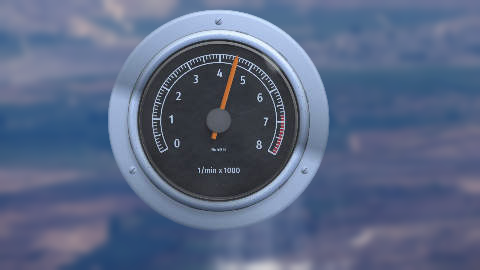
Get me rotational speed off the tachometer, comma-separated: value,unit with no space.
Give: 4500,rpm
